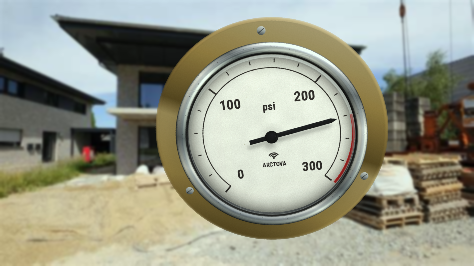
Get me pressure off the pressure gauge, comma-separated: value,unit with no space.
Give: 240,psi
